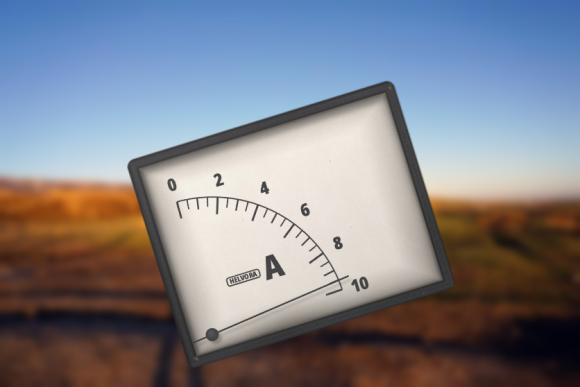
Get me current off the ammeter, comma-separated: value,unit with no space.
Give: 9.5,A
